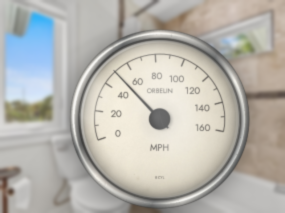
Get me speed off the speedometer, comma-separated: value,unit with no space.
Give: 50,mph
